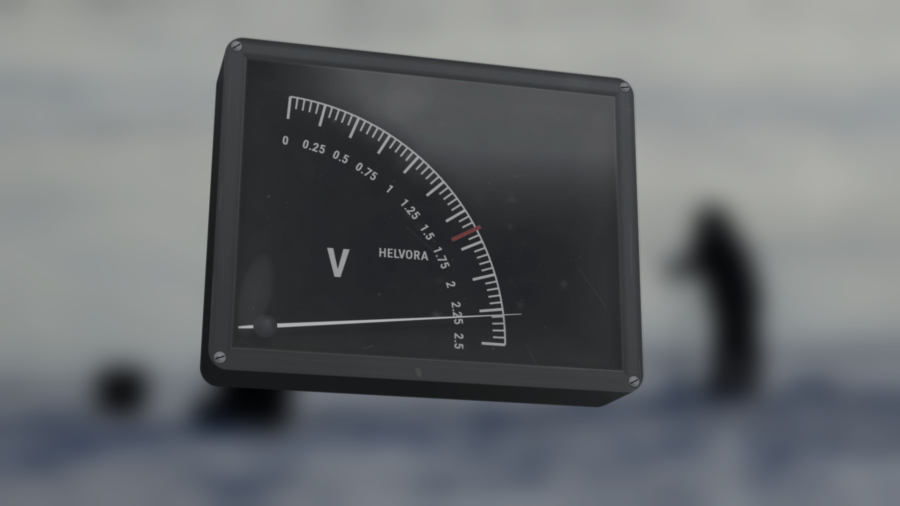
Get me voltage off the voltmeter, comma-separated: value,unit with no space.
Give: 2.3,V
